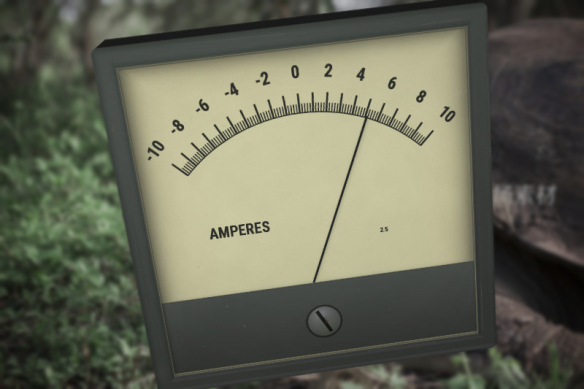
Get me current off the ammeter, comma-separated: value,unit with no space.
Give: 5,A
